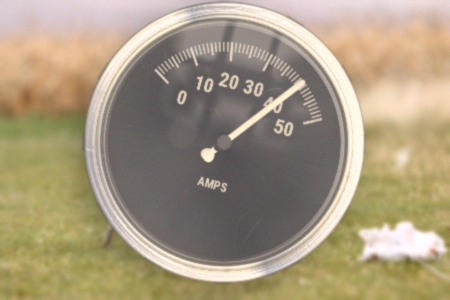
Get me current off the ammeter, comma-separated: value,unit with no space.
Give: 40,A
